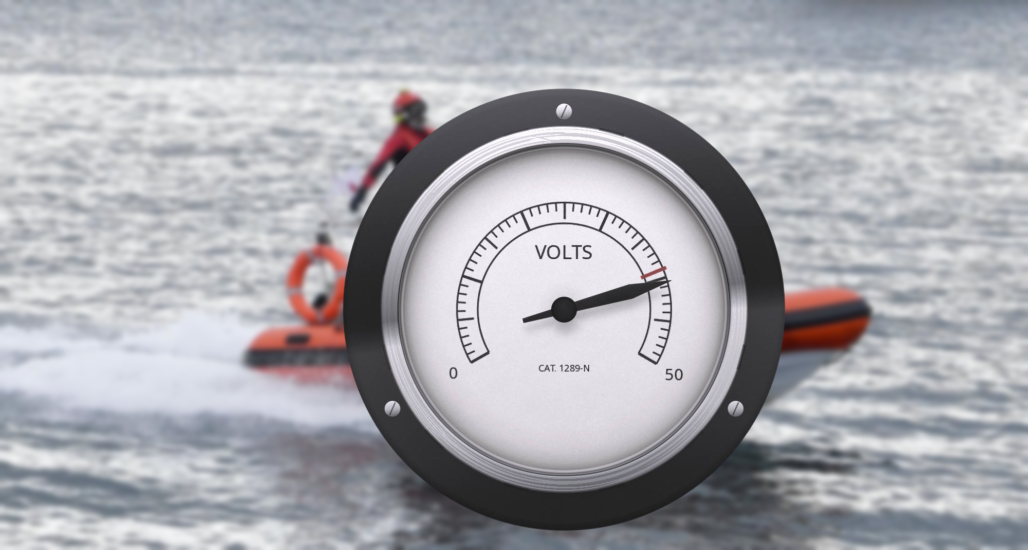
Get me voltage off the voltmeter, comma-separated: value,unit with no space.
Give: 40.5,V
